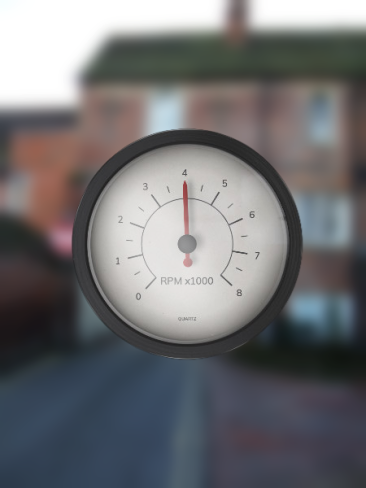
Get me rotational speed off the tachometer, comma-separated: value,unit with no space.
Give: 4000,rpm
